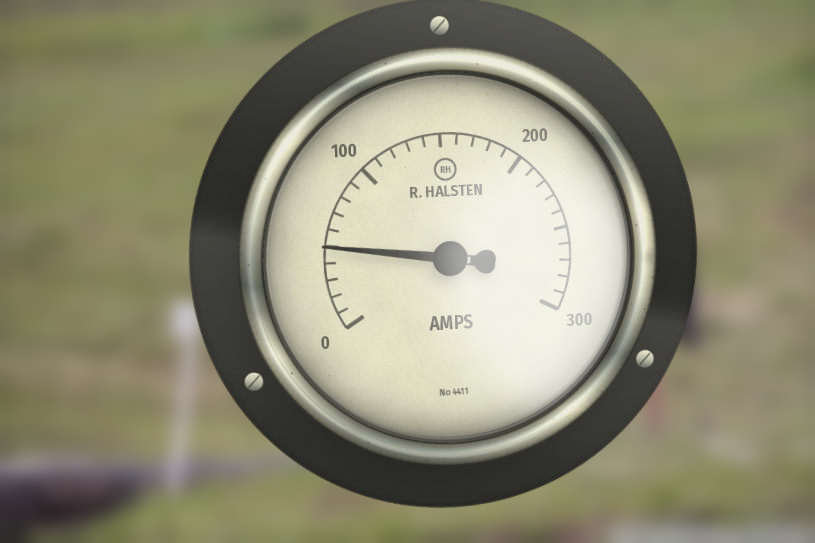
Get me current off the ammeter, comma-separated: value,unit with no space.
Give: 50,A
